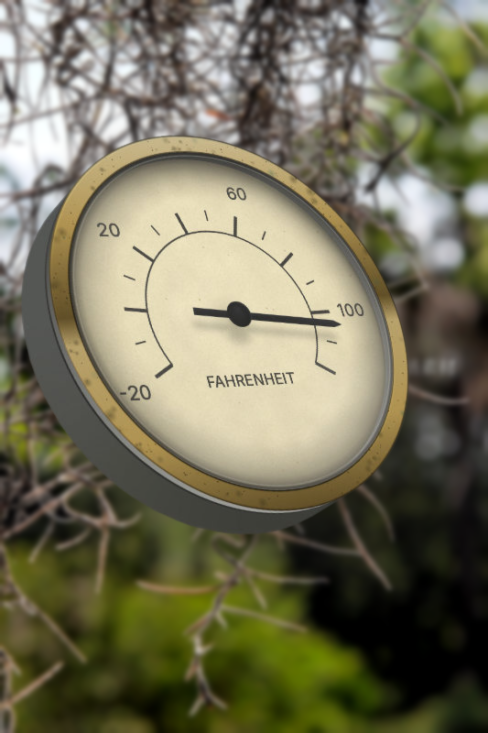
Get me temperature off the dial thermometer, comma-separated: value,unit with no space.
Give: 105,°F
